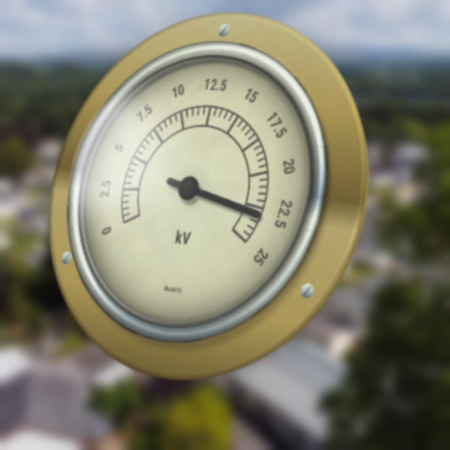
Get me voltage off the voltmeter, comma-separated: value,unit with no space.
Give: 23,kV
